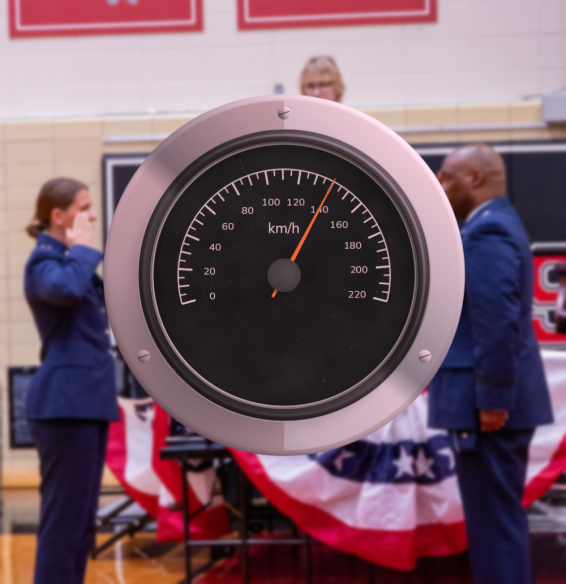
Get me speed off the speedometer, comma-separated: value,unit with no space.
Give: 140,km/h
